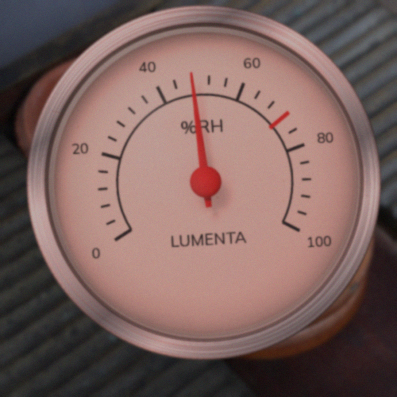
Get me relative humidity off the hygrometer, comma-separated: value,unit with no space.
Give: 48,%
